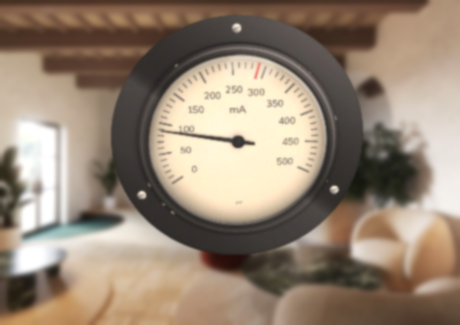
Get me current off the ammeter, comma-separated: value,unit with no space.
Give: 90,mA
